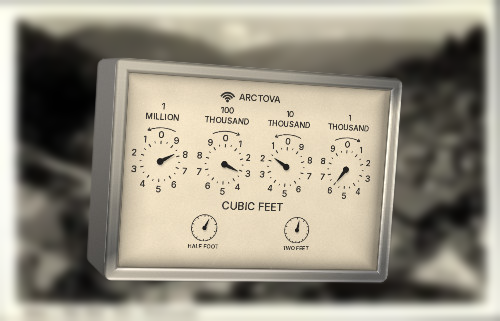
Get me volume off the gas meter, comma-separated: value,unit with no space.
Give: 831600,ft³
